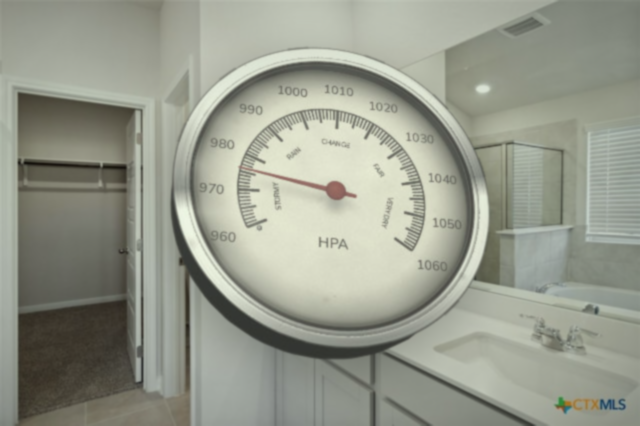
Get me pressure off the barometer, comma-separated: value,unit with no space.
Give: 975,hPa
